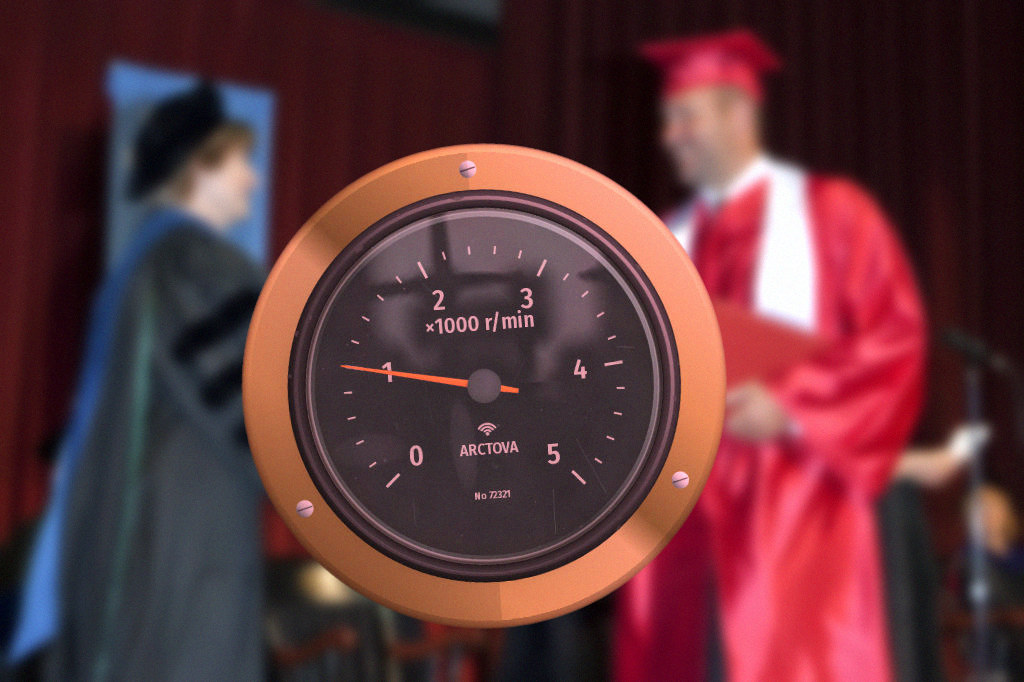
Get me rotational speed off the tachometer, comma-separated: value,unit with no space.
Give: 1000,rpm
